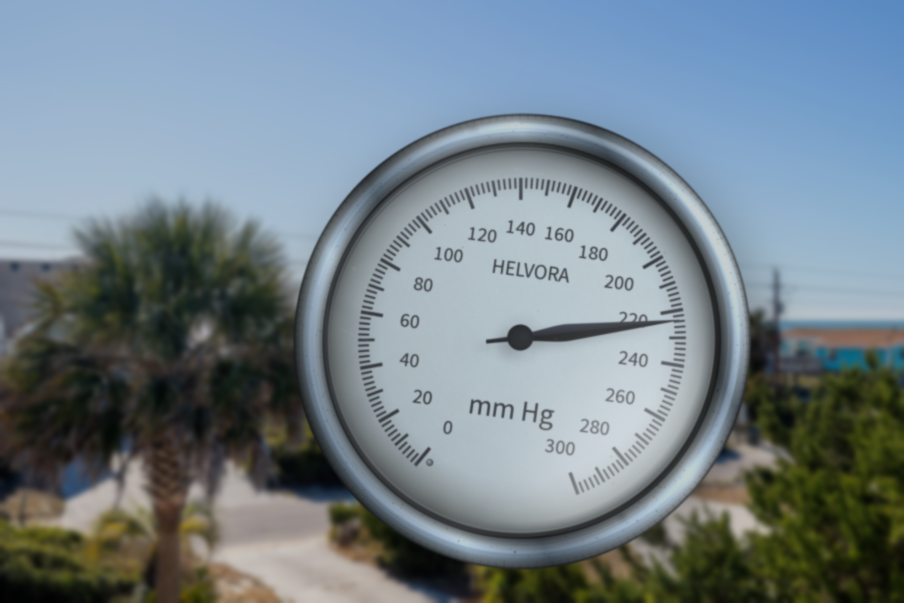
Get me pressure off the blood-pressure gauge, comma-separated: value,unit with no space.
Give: 224,mmHg
